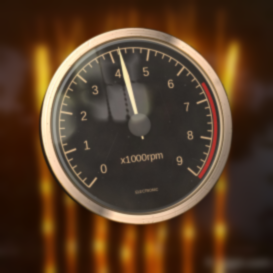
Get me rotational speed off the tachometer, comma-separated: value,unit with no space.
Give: 4200,rpm
